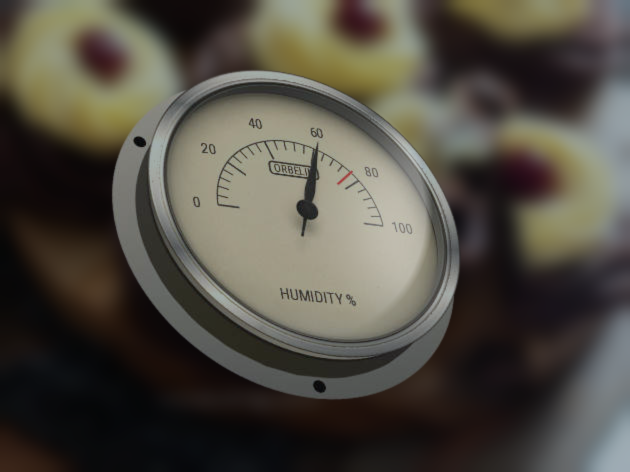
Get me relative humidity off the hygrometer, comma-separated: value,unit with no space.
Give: 60,%
